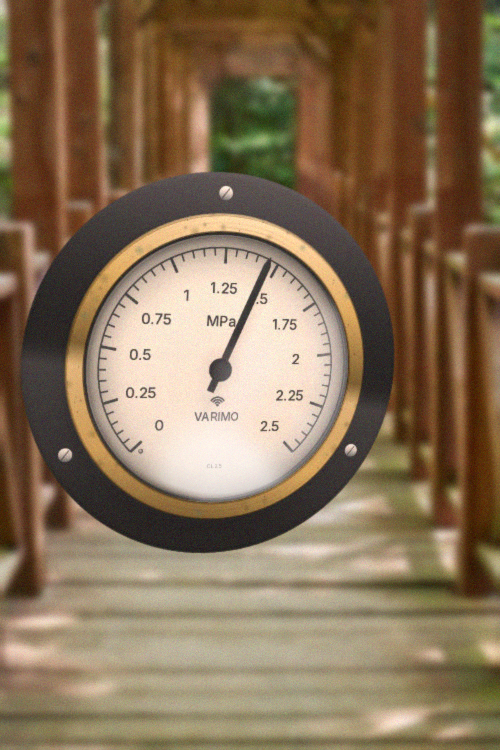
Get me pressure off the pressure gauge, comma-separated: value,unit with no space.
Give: 1.45,MPa
